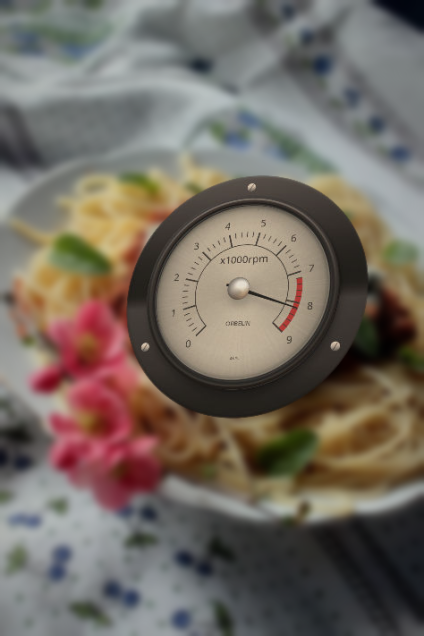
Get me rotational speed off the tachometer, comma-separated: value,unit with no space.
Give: 8200,rpm
